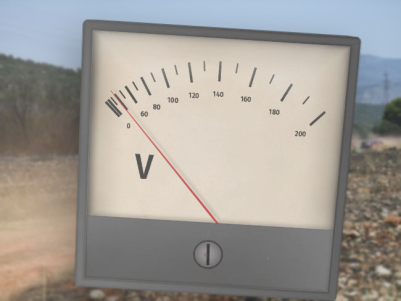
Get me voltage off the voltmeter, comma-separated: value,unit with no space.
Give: 40,V
